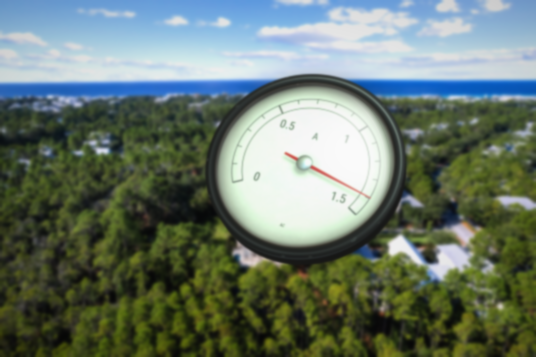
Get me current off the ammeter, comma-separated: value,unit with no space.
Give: 1.4,A
